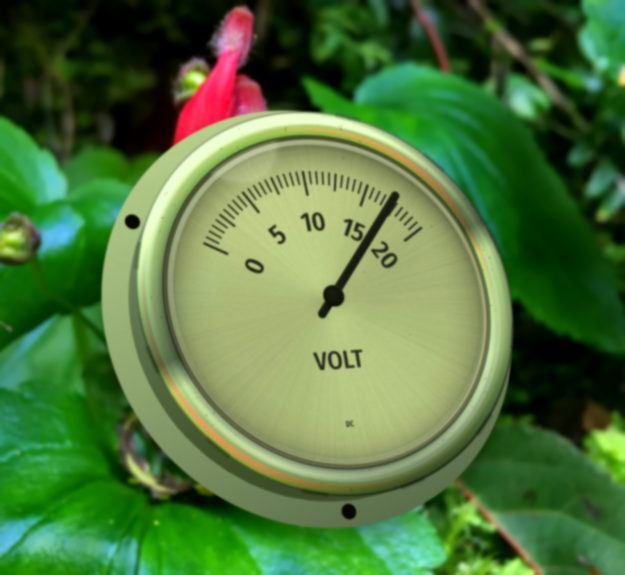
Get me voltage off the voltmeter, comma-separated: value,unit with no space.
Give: 17,V
